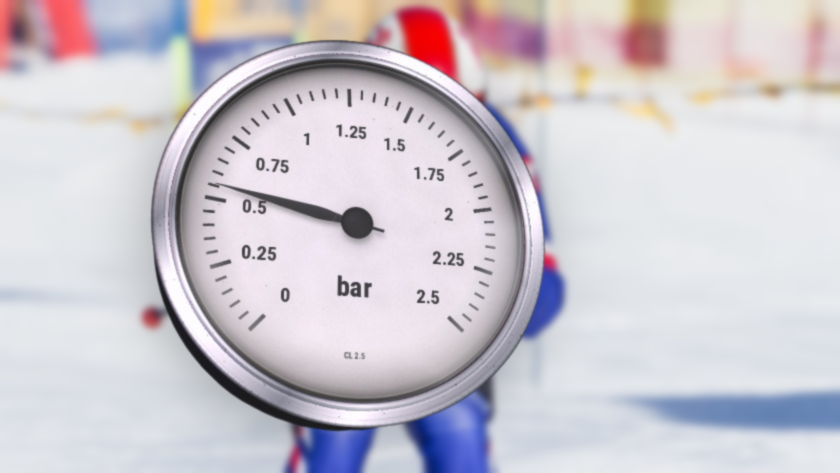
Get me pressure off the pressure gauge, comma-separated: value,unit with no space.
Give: 0.55,bar
